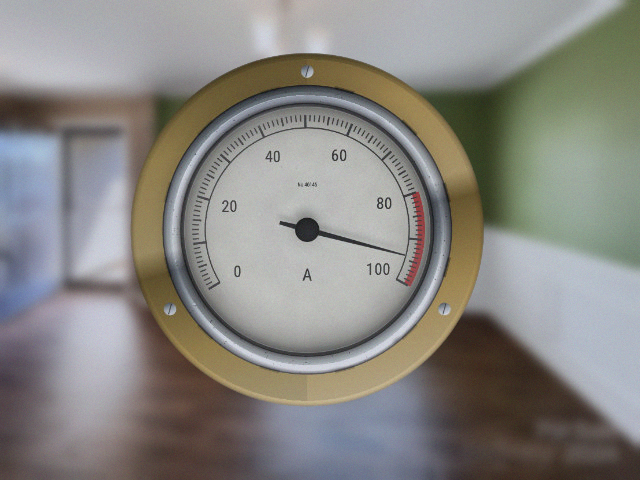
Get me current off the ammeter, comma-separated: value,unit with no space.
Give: 94,A
